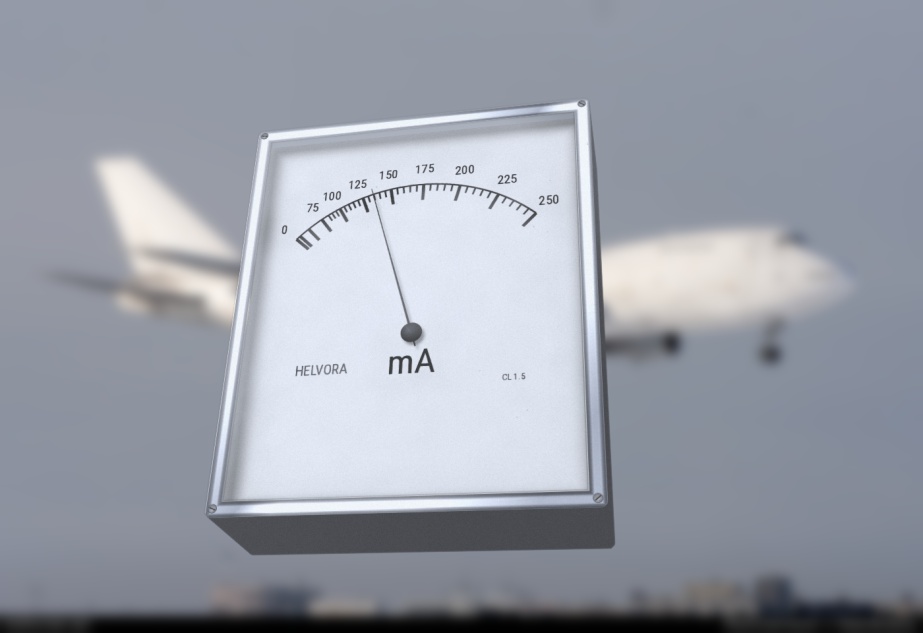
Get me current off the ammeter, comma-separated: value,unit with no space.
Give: 135,mA
